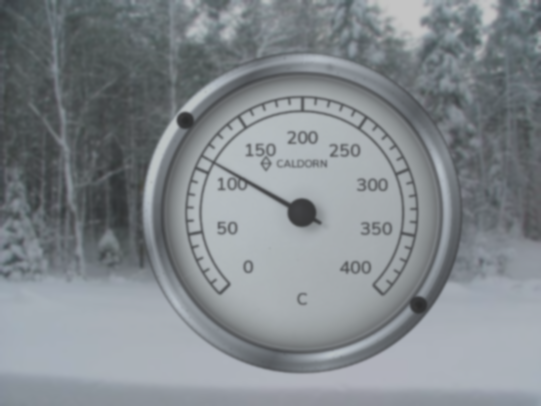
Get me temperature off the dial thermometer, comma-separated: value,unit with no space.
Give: 110,°C
